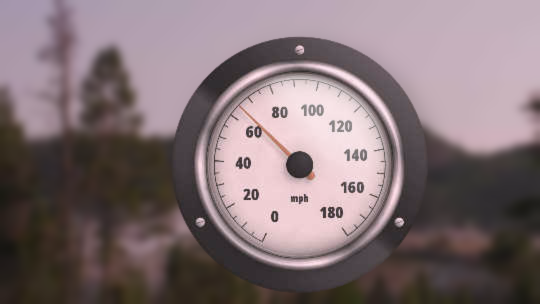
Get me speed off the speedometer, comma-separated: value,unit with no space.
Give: 65,mph
